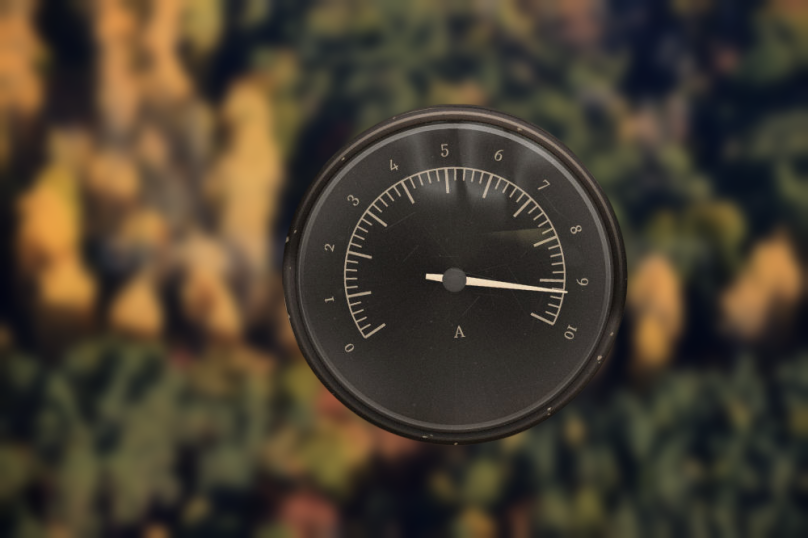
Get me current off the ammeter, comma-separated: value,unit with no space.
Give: 9.2,A
